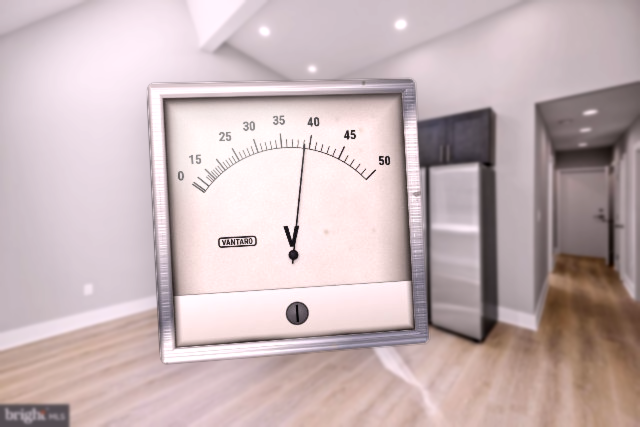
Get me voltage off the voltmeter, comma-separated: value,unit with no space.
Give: 39,V
